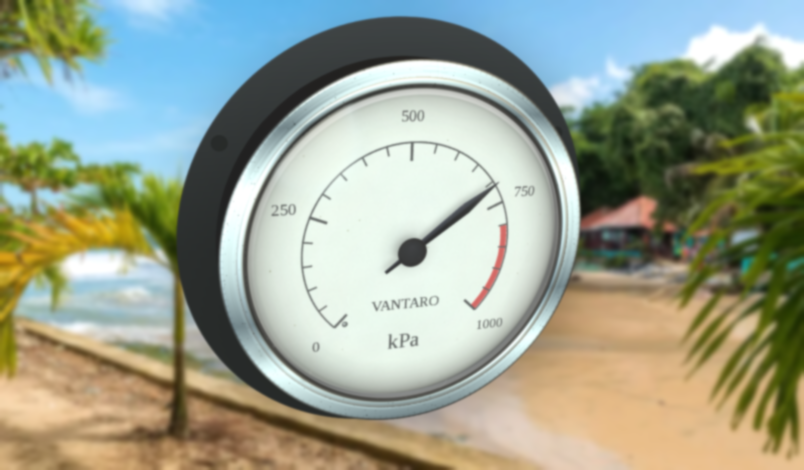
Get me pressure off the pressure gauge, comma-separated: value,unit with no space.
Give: 700,kPa
